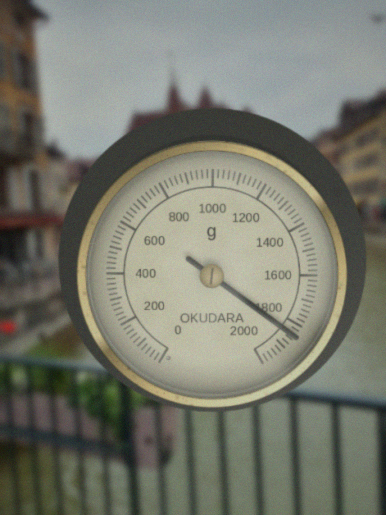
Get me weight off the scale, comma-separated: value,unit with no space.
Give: 1840,g
